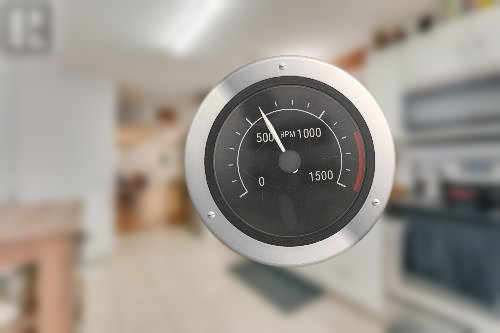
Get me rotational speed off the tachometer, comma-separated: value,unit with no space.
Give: 600,rpm
